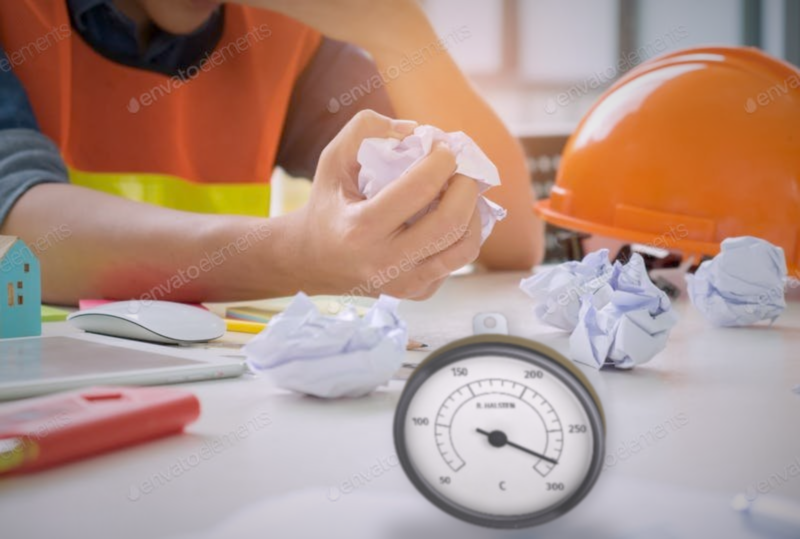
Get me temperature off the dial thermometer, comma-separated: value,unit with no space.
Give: 280,°C
